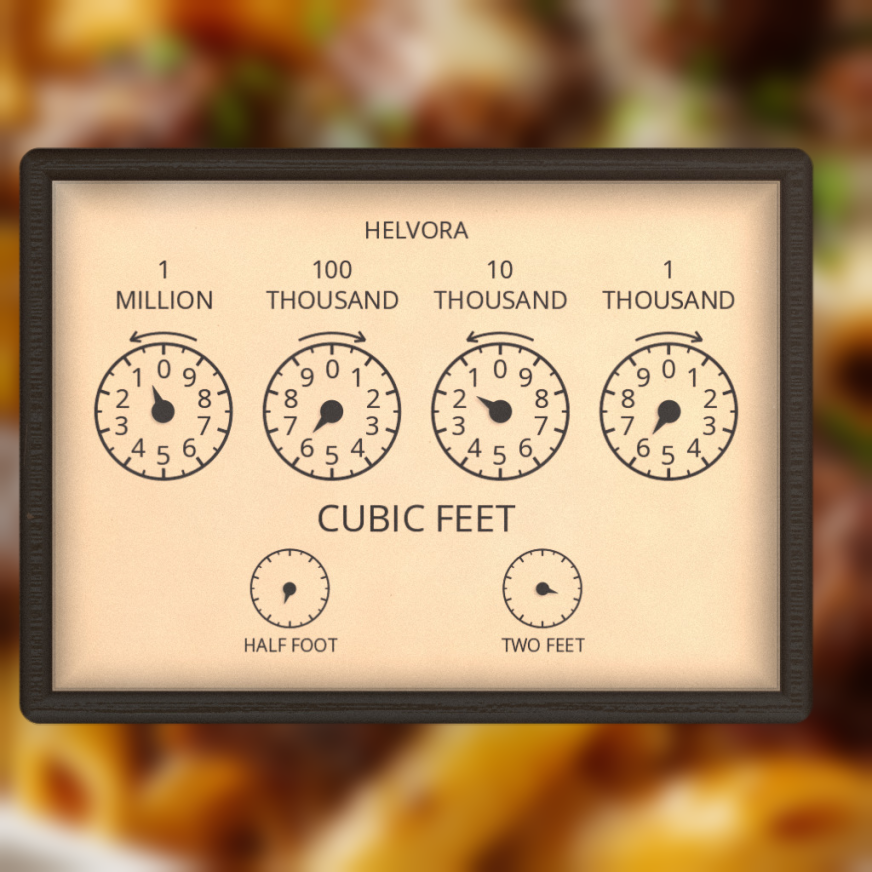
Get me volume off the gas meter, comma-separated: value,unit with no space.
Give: 61600,ft³
